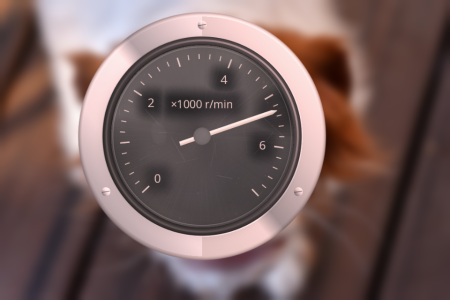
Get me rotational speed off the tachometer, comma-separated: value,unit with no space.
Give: 5300,rpm
